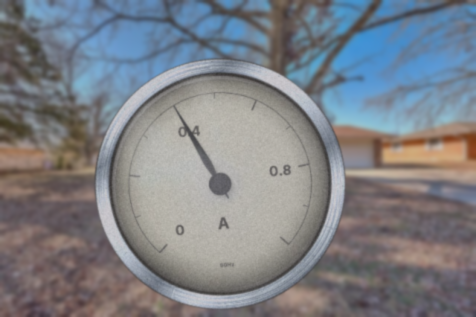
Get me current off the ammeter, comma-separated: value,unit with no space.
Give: 0.4,A
